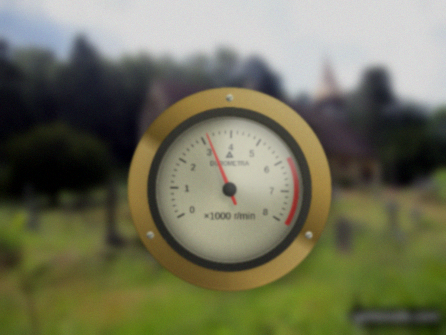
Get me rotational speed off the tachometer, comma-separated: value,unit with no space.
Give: 3200,rpm
